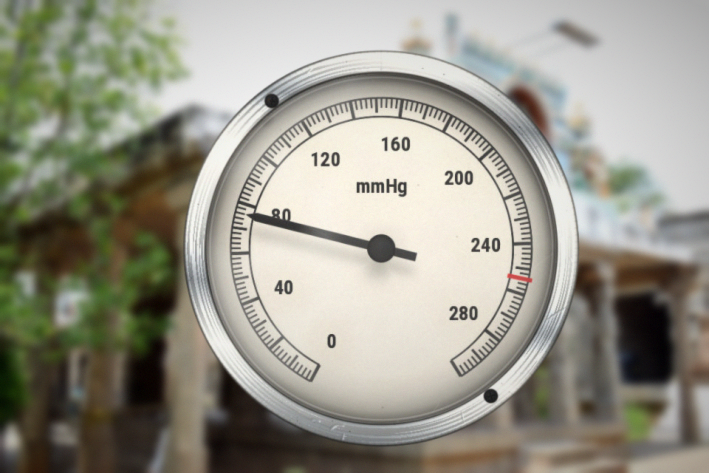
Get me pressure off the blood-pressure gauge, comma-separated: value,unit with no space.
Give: 76,mmHg
